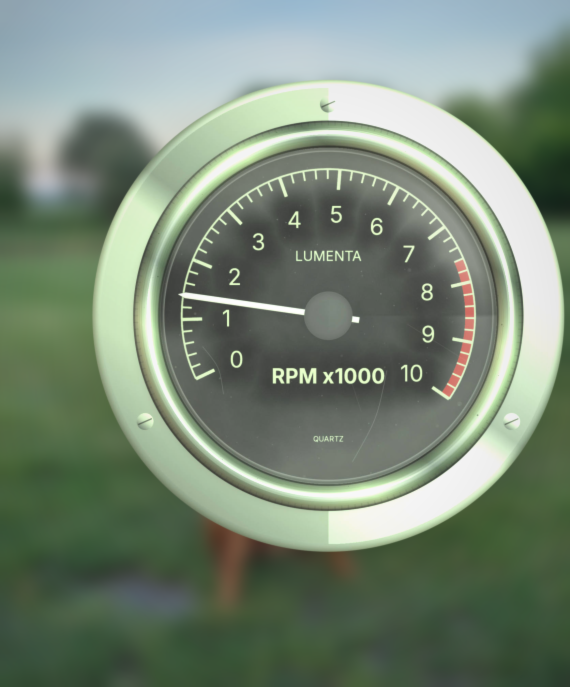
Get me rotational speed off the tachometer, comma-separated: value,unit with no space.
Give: 1400,rpm
